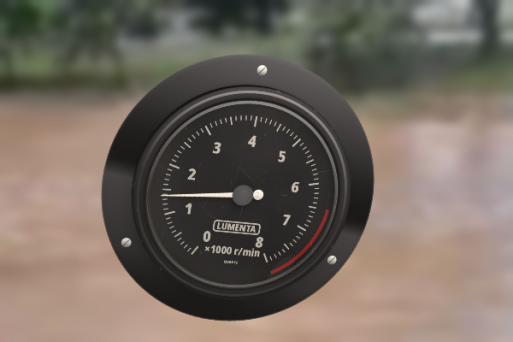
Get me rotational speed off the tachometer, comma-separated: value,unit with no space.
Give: 1400,rpm
